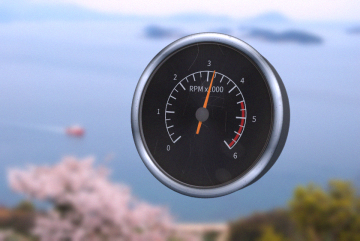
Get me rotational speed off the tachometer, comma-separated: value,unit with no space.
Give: 3250,rpm
